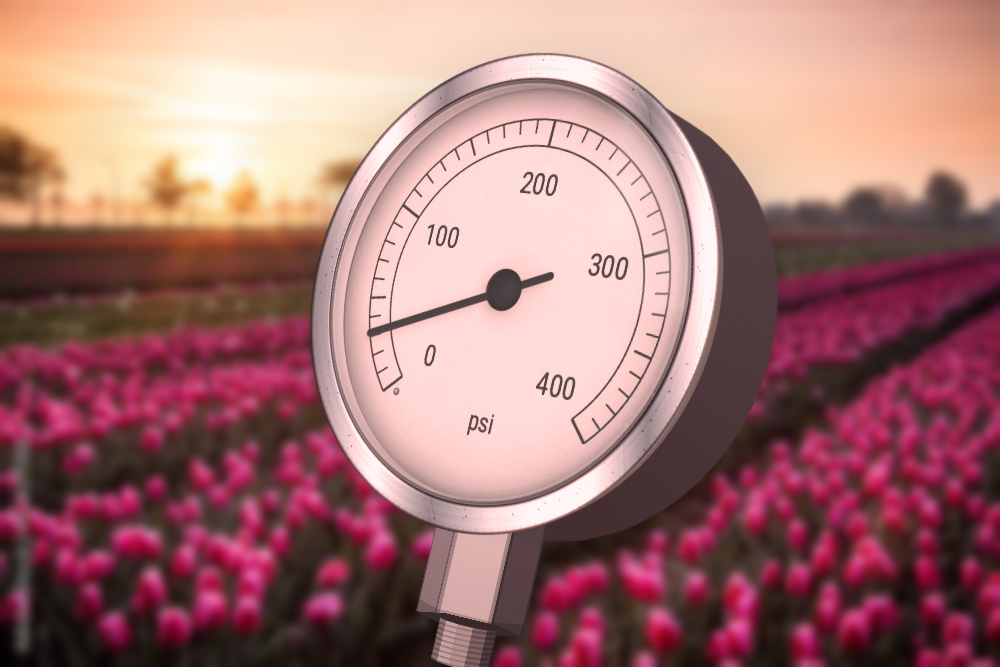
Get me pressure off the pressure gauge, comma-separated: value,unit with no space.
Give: 30,psi
